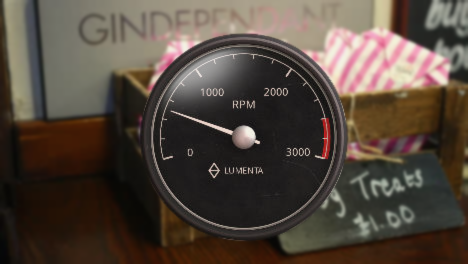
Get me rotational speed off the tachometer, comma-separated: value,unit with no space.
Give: 500,rpm
